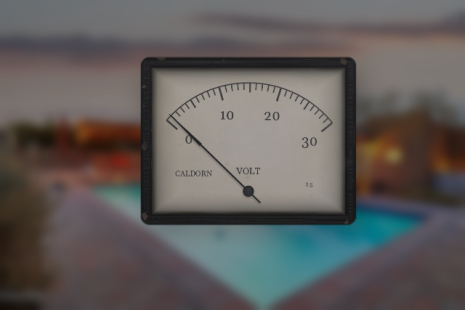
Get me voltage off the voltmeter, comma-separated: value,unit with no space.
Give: 1,V
